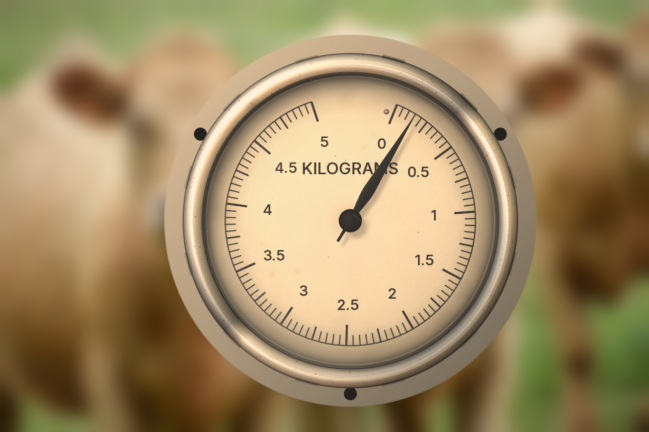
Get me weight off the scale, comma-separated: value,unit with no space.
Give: 0.15,kg
